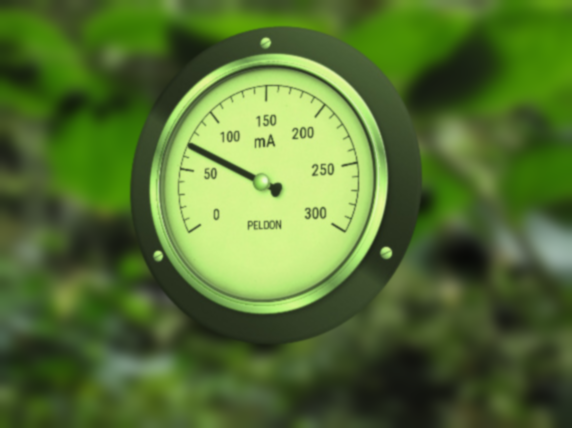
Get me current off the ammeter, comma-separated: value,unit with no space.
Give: 70,mA
